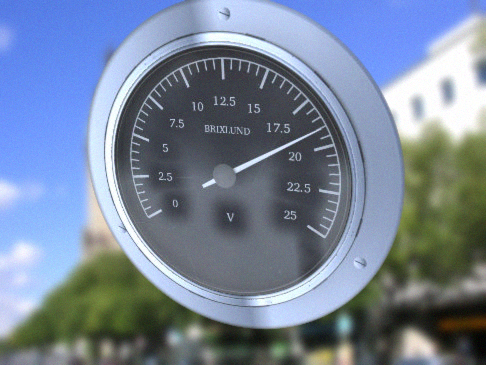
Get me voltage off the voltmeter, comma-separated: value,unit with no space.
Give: 19,V
